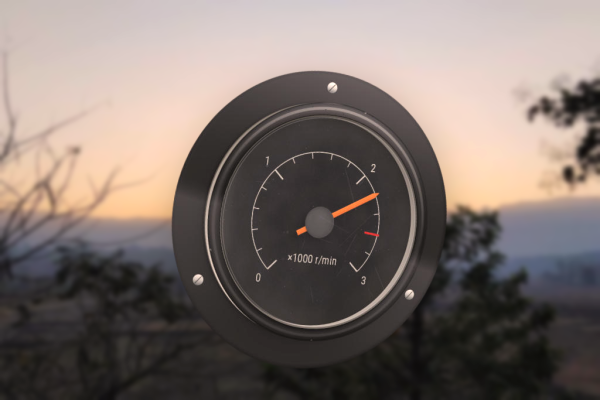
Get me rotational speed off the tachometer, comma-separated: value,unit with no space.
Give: 2200,rpm
